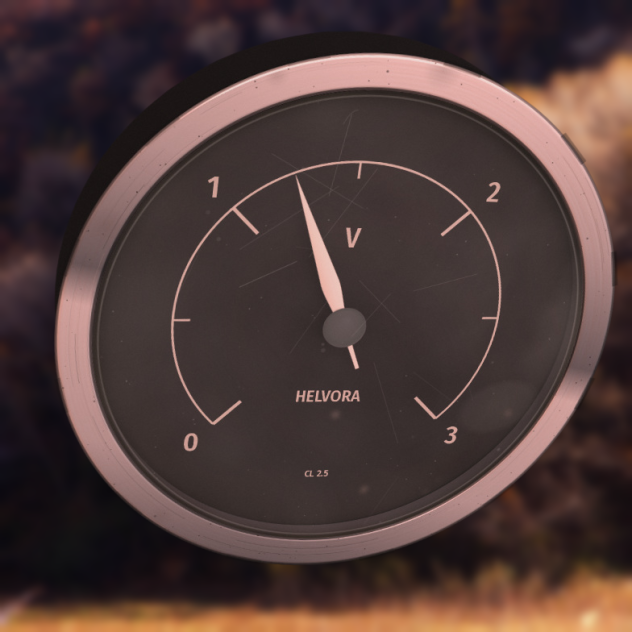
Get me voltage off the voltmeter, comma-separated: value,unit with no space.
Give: 1.25,V
